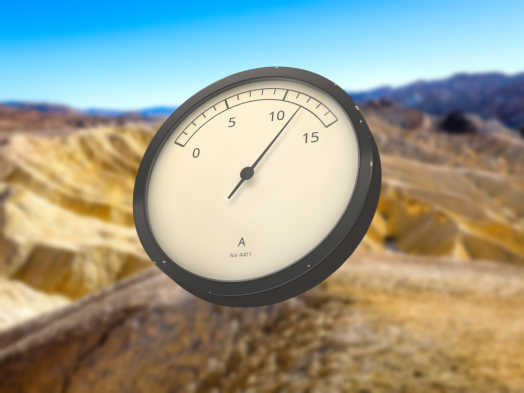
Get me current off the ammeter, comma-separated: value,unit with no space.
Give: 12,A
